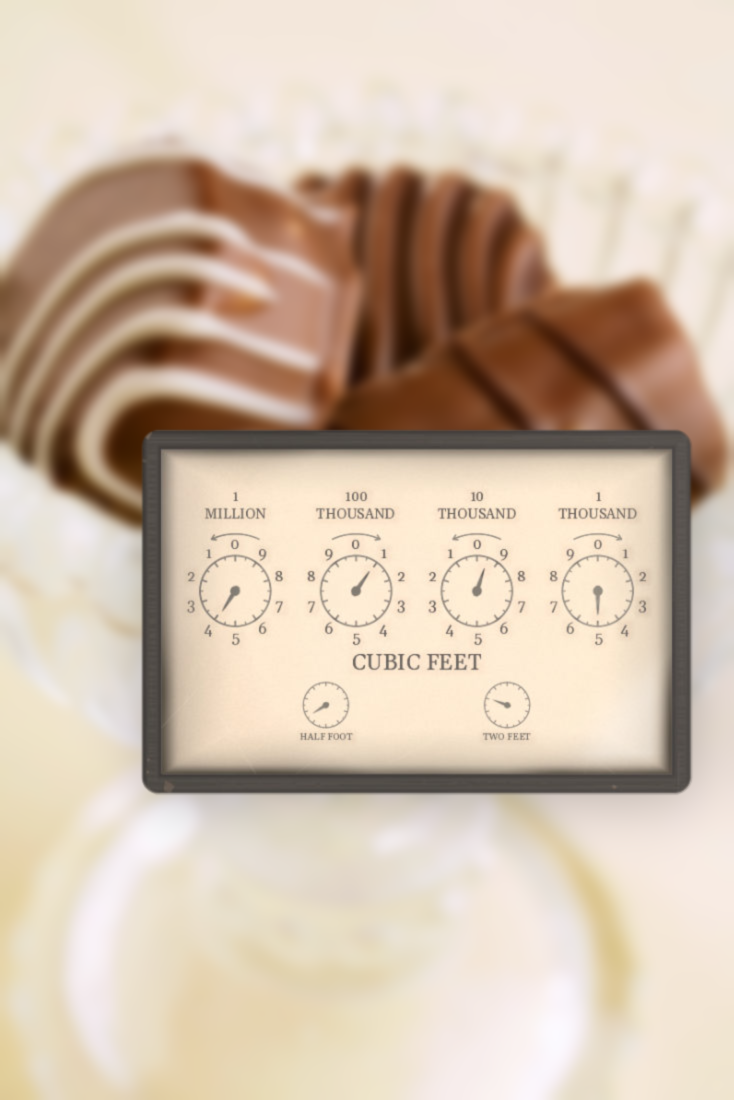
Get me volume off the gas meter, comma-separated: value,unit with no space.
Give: 409500,ft³
